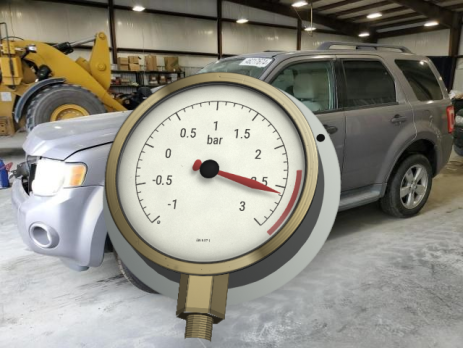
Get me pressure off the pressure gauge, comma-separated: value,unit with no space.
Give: 2.6,bar
